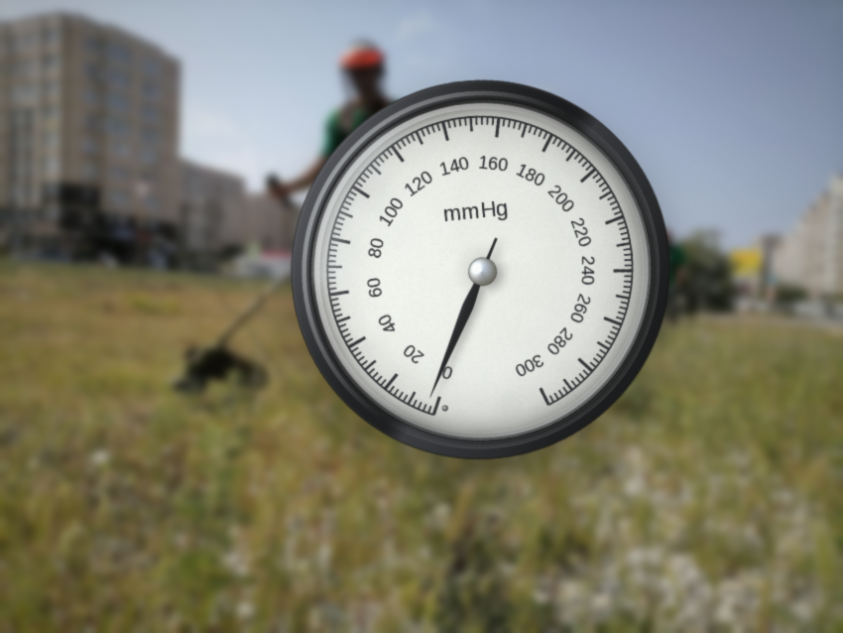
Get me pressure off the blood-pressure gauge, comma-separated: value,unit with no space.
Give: 4,mmHg
